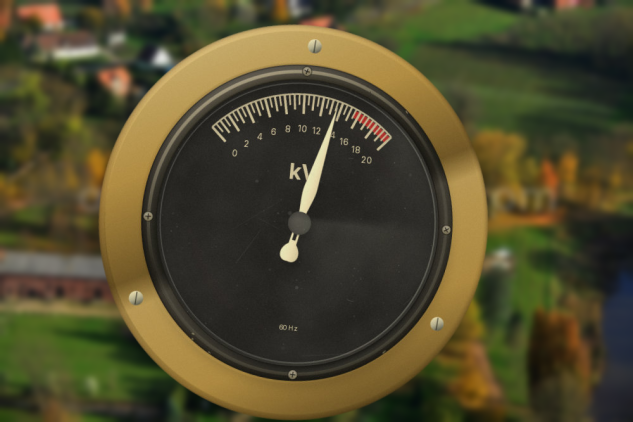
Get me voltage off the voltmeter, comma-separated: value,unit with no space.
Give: 13.5,kV
